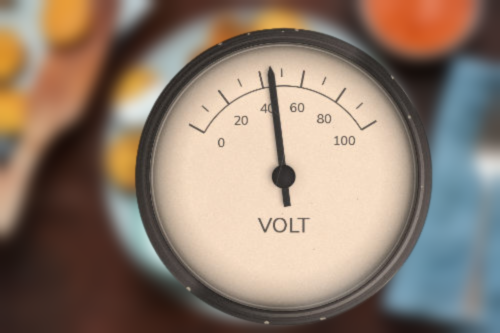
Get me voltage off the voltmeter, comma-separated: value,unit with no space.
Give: 45,V
